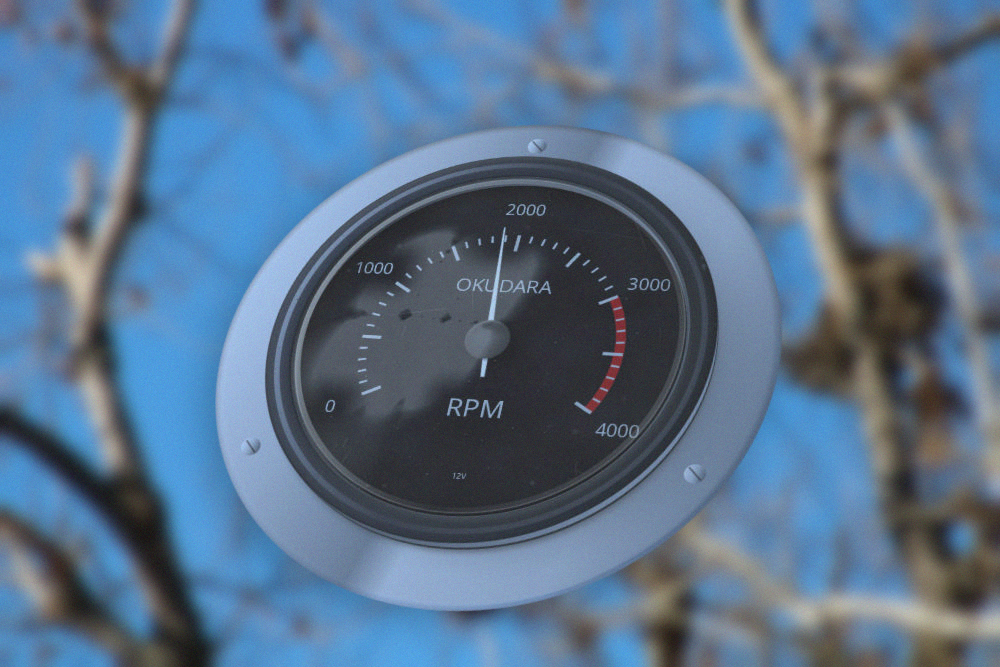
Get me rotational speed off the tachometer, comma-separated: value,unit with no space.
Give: 1900,rpm
